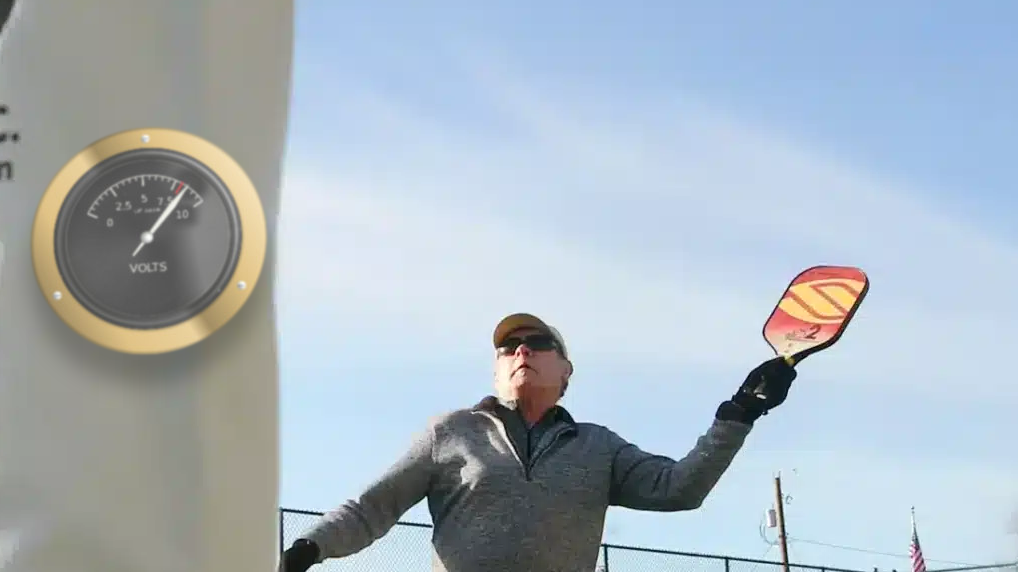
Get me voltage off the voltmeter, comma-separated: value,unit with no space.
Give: 8.5,V
